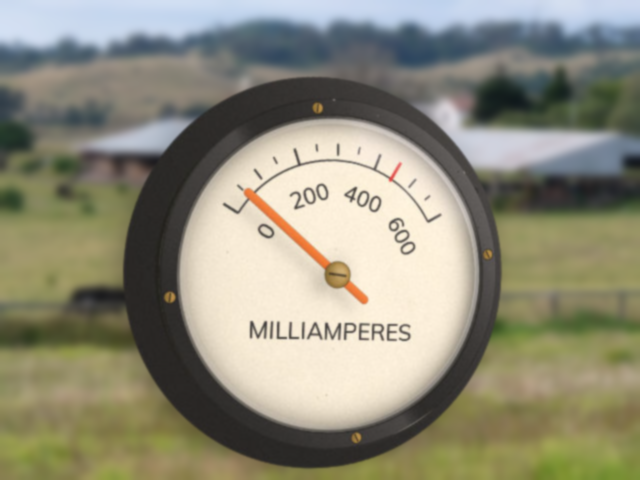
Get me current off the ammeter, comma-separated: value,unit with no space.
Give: 50,mA
